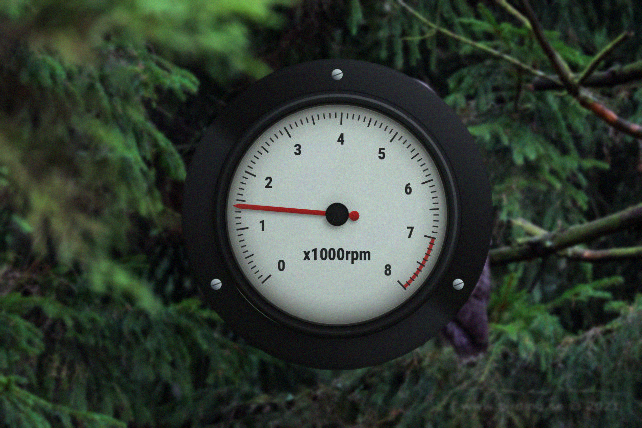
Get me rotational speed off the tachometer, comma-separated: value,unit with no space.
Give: 1400,rpm
